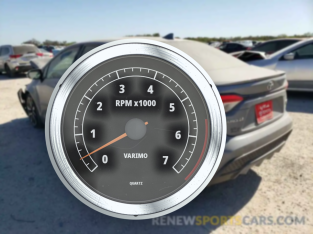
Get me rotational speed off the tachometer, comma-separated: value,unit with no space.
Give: 400,rpm
